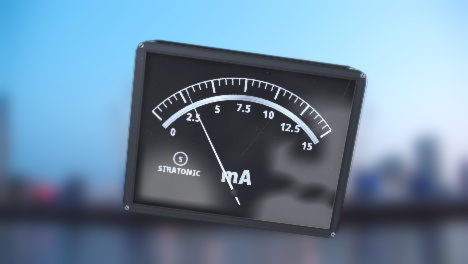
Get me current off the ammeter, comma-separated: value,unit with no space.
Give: 3,mA
